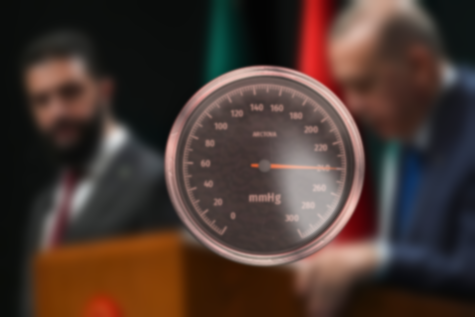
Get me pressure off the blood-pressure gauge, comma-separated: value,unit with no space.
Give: 240,mmHg
